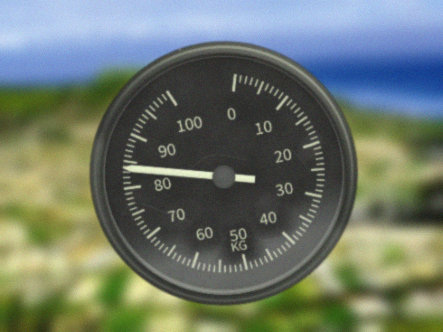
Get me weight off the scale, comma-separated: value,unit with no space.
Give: 84,kg
